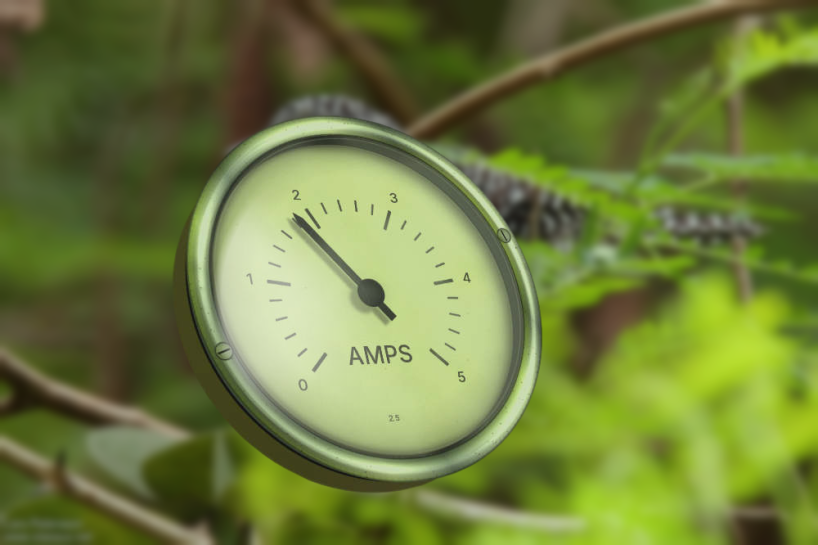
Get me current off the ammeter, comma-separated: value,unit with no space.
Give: 1.8,A
